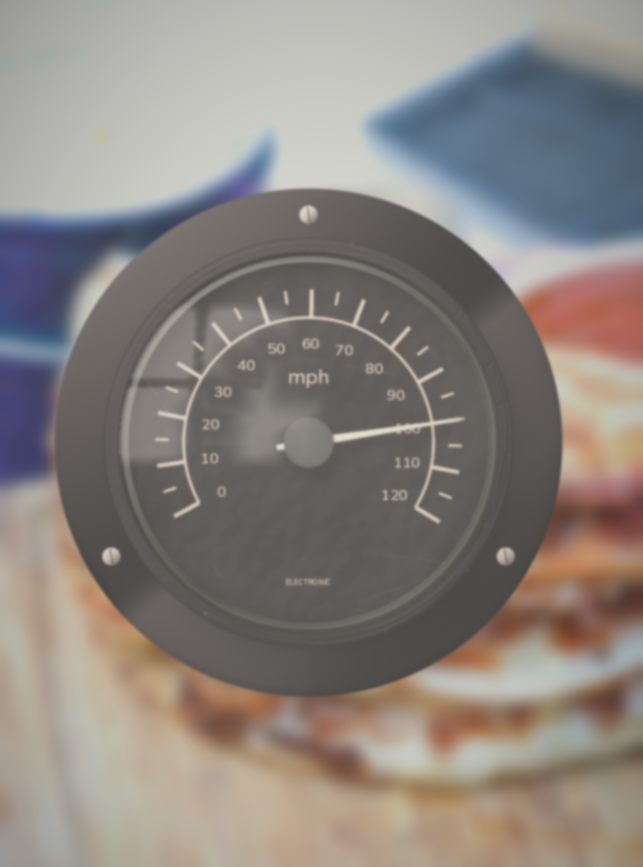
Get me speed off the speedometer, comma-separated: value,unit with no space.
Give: 100,mph
